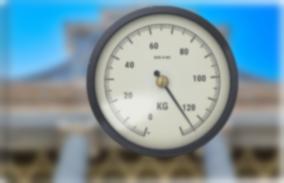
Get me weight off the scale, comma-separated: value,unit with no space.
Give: 125,kg
